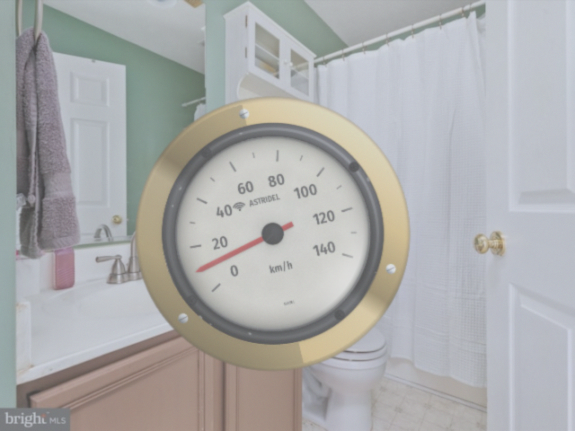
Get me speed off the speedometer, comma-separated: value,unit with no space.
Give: 10,km/h
